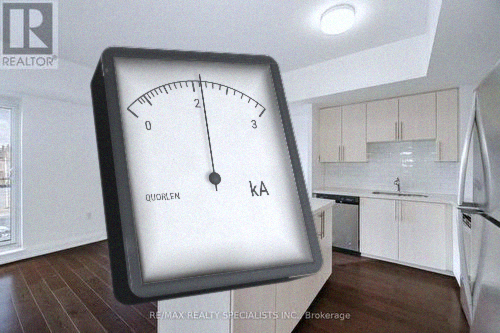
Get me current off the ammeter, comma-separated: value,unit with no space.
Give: 2.1,kA
